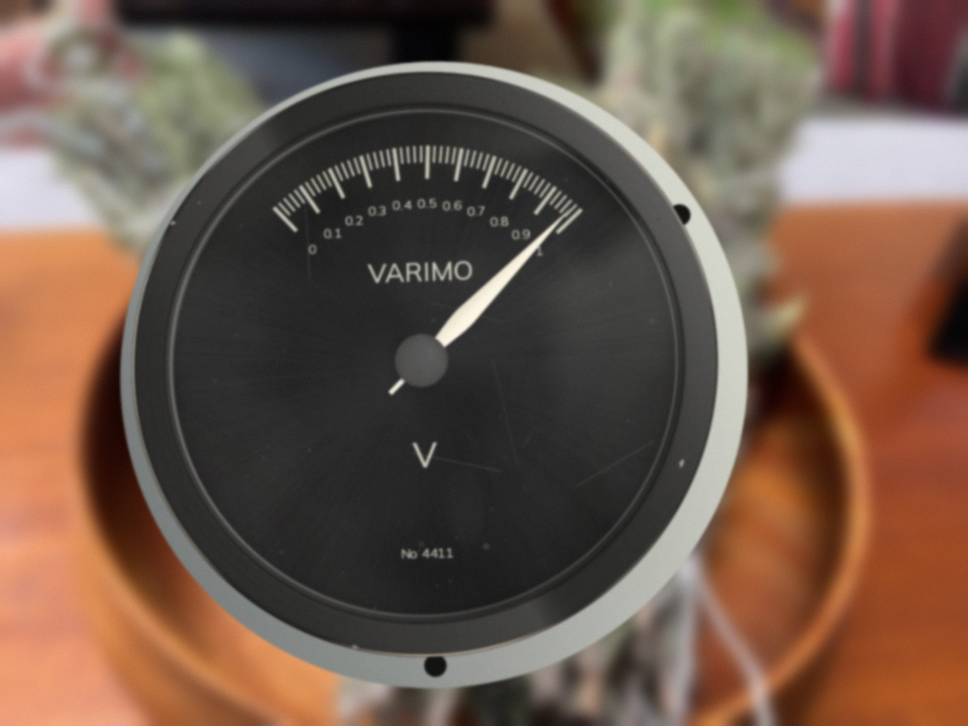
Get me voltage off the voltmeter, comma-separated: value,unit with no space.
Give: 0.98,V
